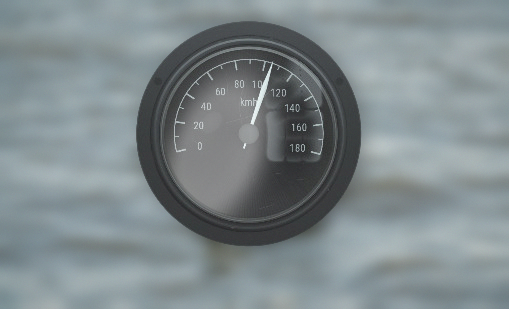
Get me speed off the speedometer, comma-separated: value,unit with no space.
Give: 105,km/h
